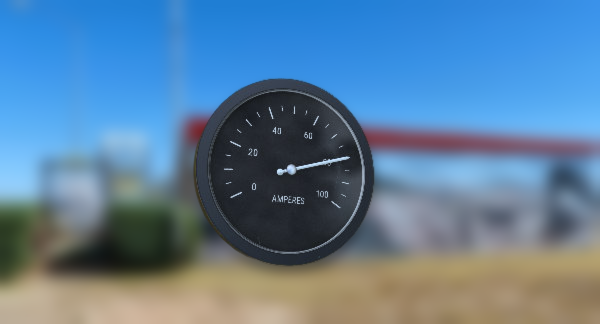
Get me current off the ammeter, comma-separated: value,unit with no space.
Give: 80,A
